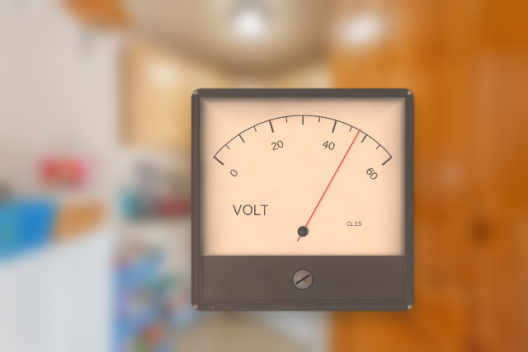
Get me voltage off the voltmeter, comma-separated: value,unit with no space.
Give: 47.5,V
